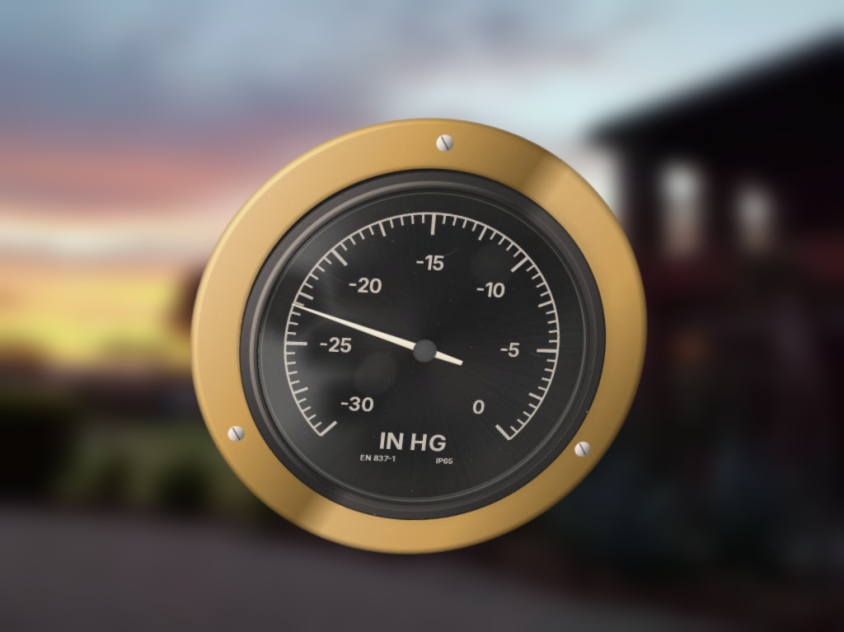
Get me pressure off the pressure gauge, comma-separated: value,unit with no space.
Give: -23,inHg
